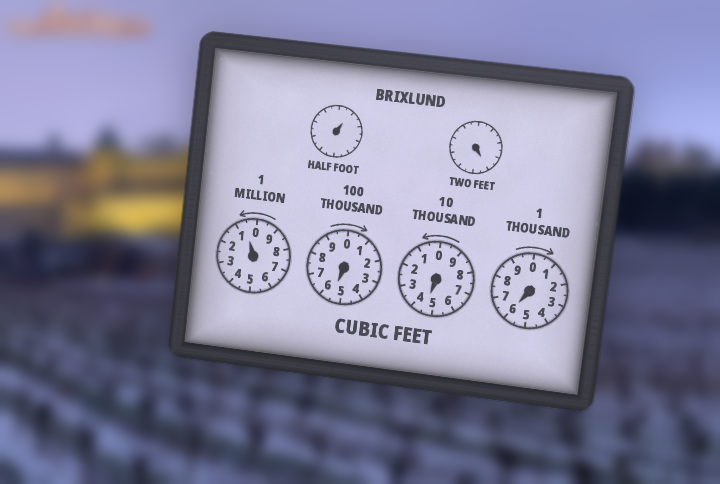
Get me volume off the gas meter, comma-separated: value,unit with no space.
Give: 54600,ft³
